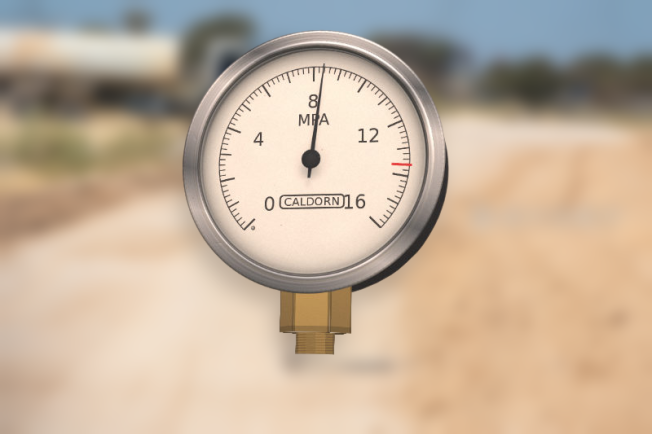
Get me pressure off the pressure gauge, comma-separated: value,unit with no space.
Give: 8.4,MPa
